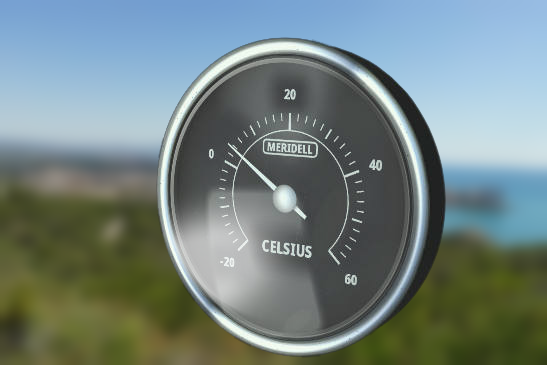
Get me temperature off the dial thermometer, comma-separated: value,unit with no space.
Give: 4,°C
